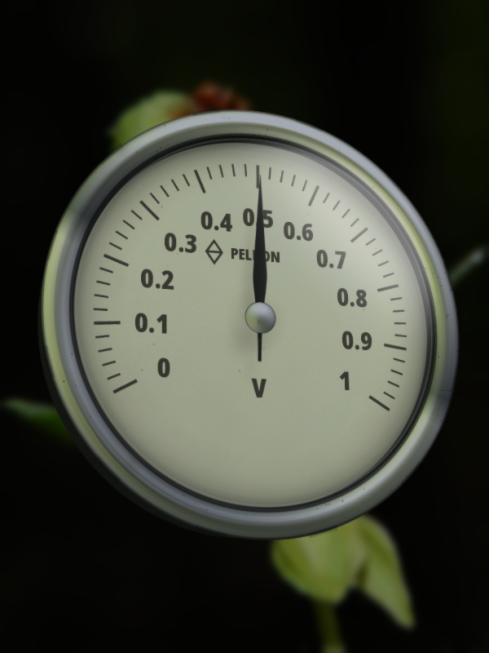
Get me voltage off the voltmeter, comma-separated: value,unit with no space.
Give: 0.5,V
